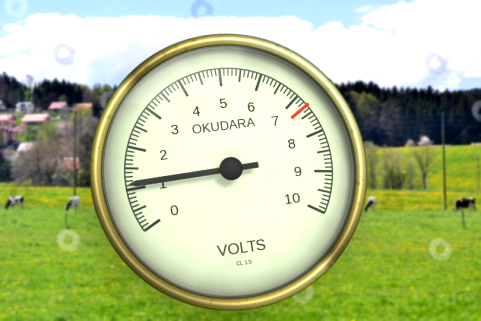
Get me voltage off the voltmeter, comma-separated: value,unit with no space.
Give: 1.1,V
